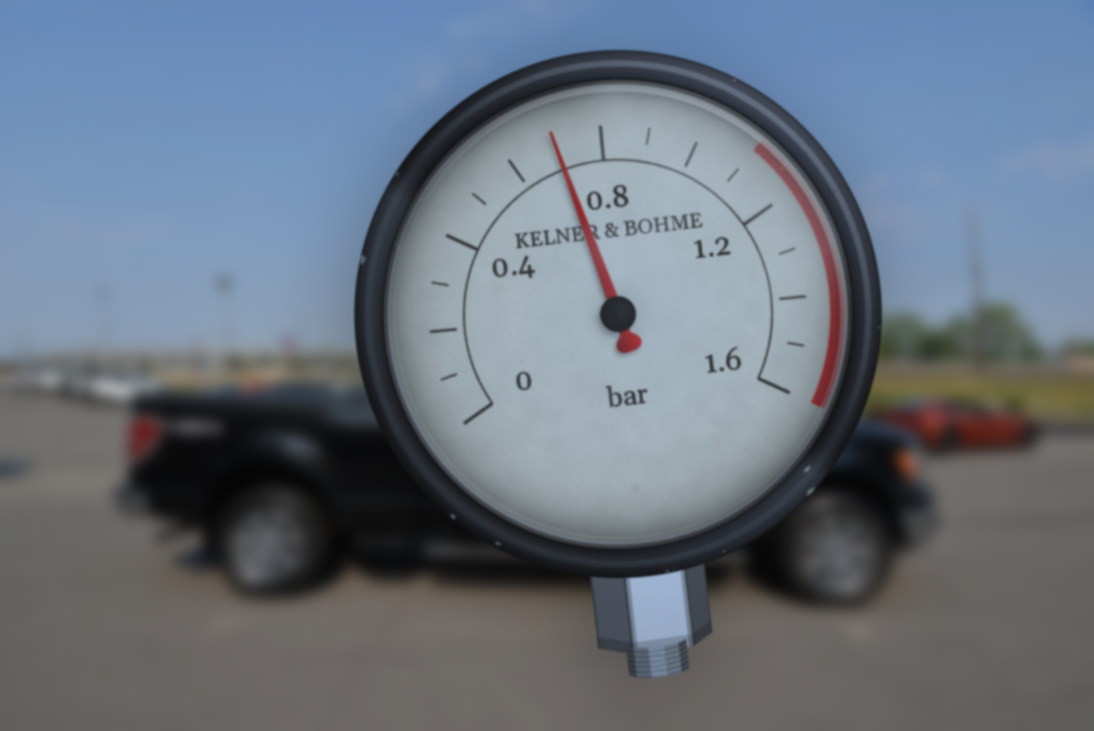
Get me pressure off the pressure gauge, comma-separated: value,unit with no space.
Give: 0.7,bar
